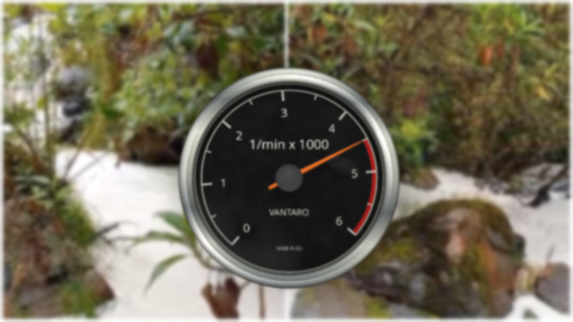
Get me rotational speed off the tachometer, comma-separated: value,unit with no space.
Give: 4500,rpm
